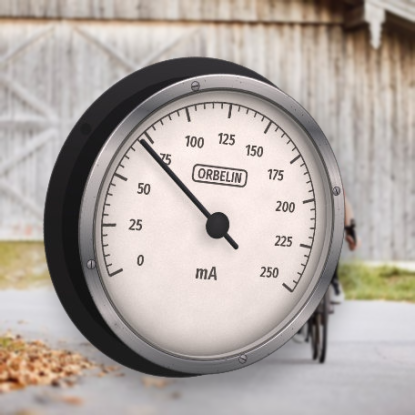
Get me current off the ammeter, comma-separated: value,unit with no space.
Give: 70,mA
